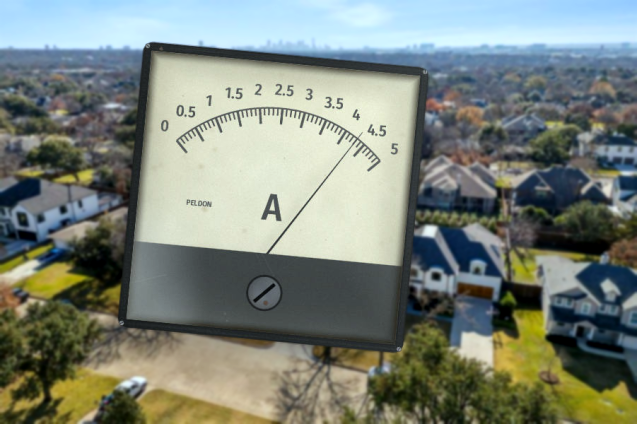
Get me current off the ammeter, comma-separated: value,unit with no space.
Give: 4.3,A
